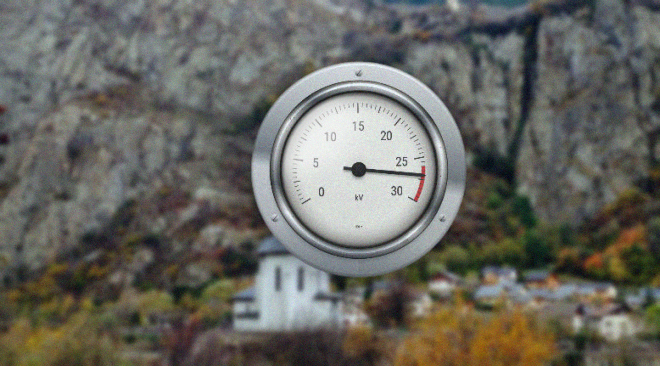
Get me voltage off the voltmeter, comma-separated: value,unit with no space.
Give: 27,kV
